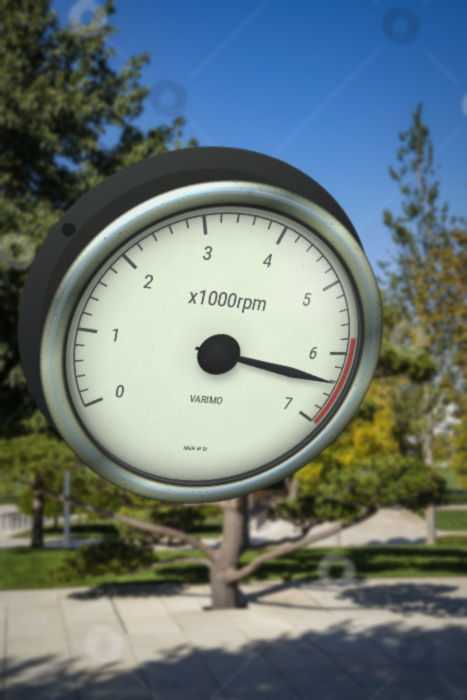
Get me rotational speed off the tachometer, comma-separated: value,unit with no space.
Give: 6400,rpm
